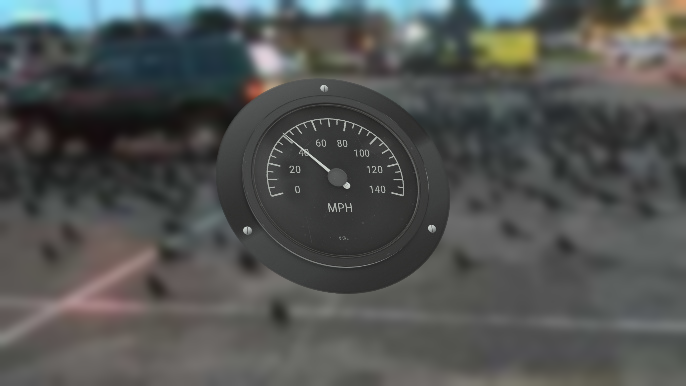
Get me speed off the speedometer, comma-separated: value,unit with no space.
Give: 40,mph
